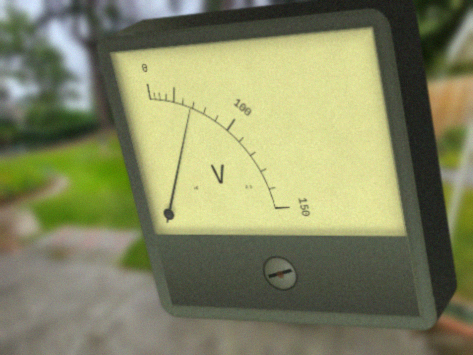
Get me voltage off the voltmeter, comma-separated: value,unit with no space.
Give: 70,V
